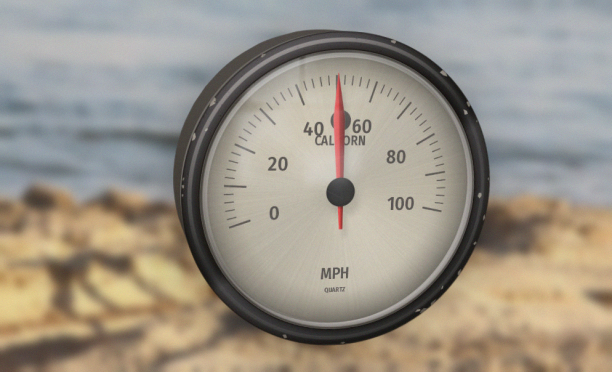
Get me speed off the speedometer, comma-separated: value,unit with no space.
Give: 50,mph
